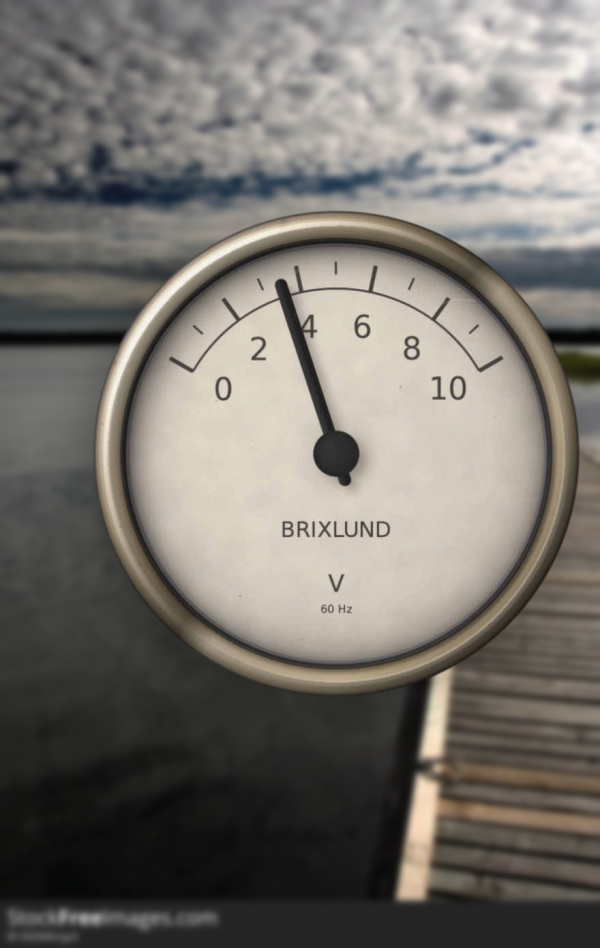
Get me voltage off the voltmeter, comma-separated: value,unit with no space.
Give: 3.5,V
